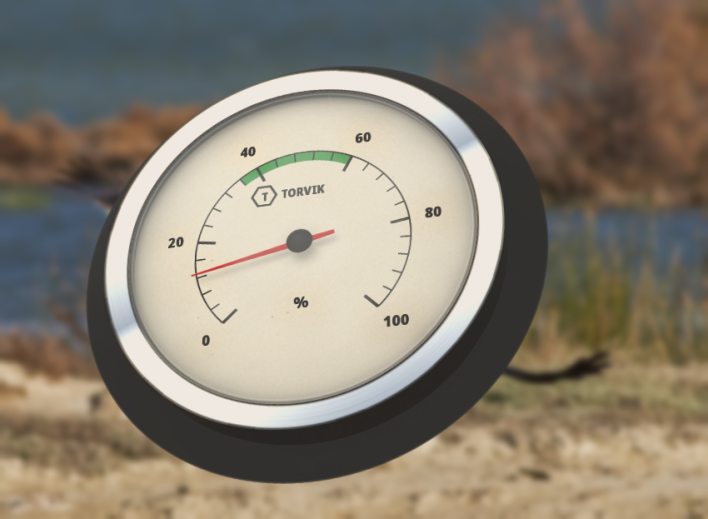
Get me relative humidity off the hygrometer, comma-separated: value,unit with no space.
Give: 12,%
